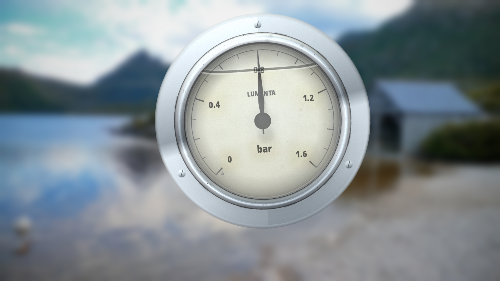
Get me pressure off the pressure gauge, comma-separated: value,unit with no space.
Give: 0.8,bar
